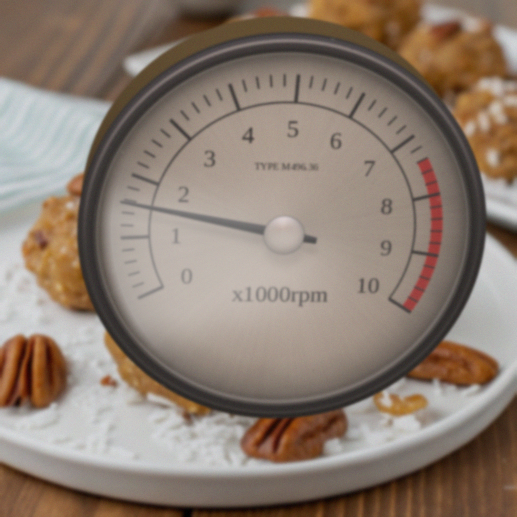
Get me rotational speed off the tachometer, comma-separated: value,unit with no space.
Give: 1600,rpm
